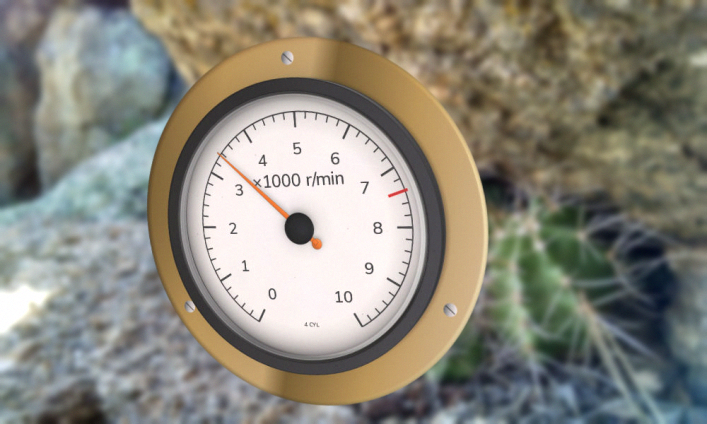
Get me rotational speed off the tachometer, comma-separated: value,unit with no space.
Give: 3400,rpm
